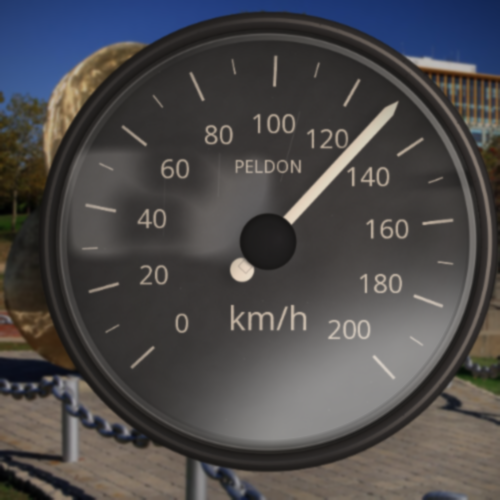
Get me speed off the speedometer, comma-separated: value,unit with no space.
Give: 130,km/h
